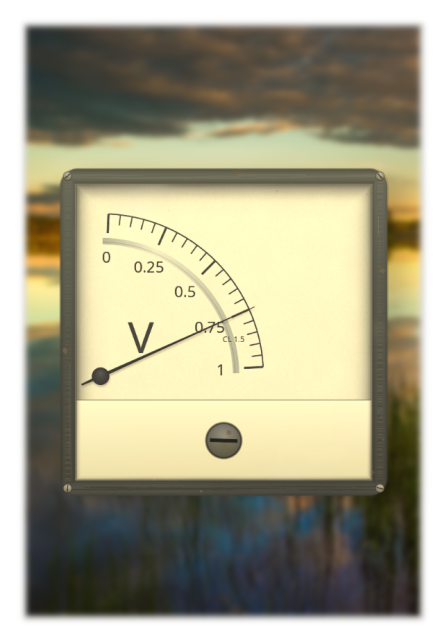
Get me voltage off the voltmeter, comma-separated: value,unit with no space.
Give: 0.75,V
